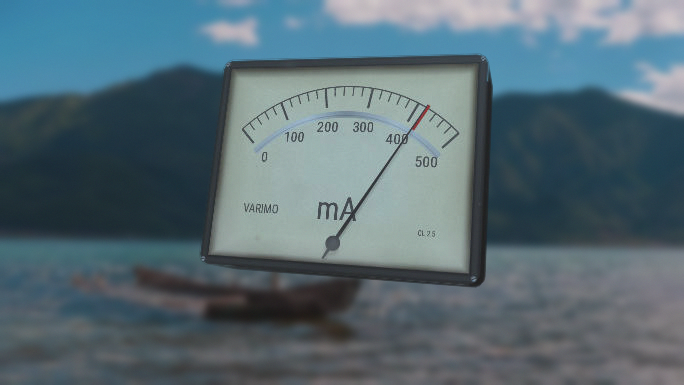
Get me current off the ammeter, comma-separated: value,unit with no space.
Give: 420,mA
